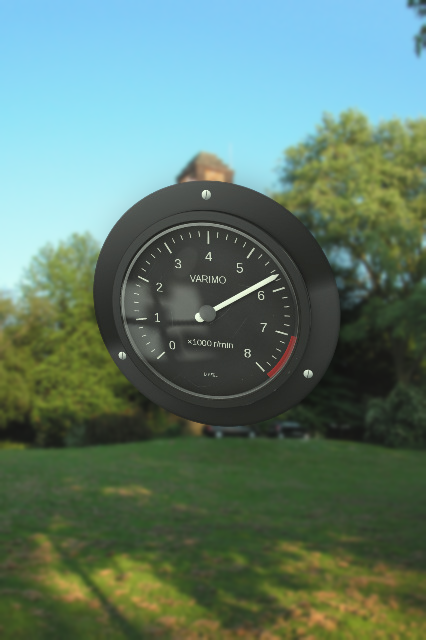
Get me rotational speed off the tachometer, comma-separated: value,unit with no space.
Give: 5700,rpm
